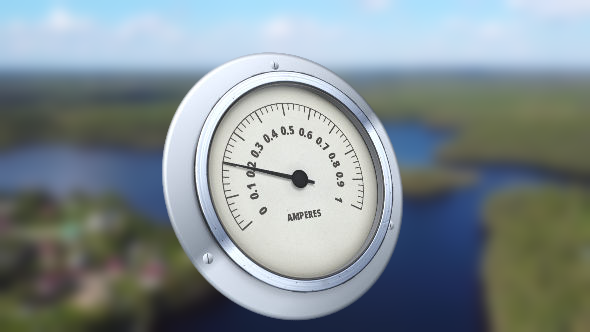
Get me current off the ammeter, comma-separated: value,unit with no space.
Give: 0.2,A
